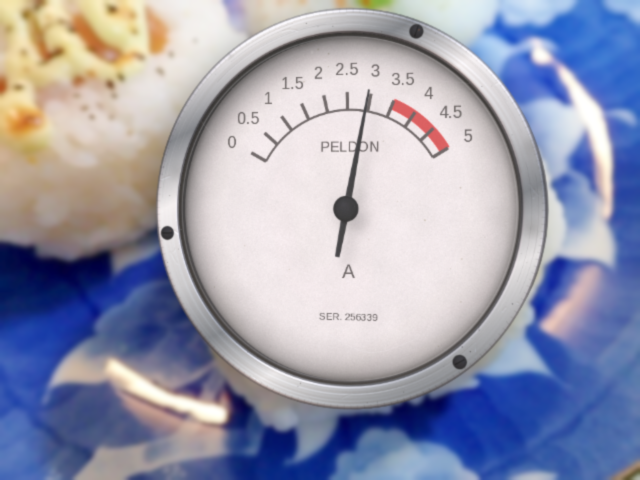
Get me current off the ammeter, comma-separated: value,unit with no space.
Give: 3,A
